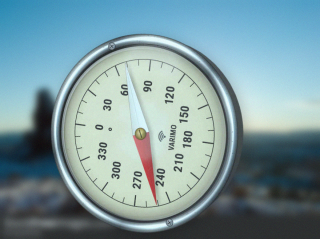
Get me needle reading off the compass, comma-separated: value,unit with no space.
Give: 250,°
